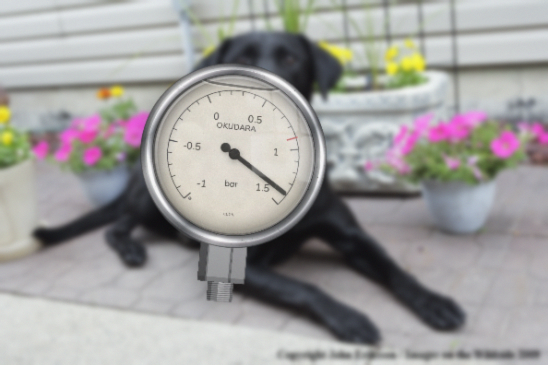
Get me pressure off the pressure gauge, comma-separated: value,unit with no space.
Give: 1.4,bar
